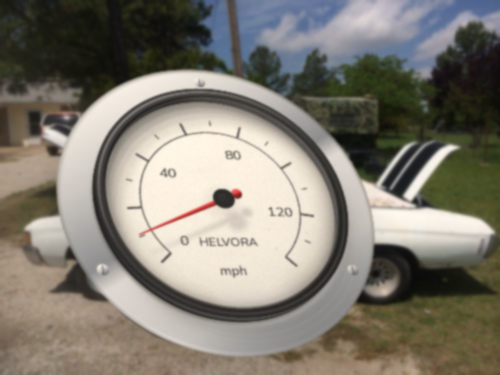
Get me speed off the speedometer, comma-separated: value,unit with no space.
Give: 10,mph
